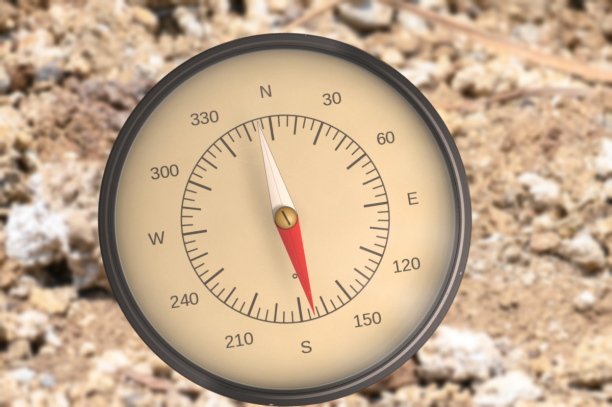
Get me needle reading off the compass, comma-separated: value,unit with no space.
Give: 172.5,°
